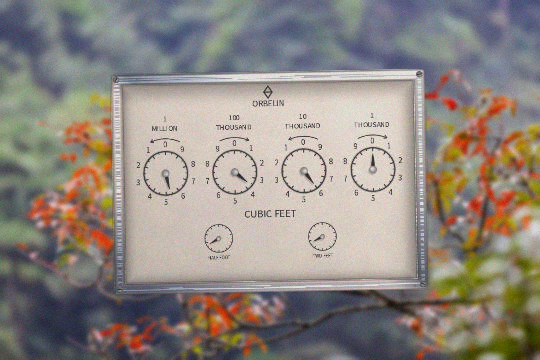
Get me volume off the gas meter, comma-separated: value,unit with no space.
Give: 536000,ft³
